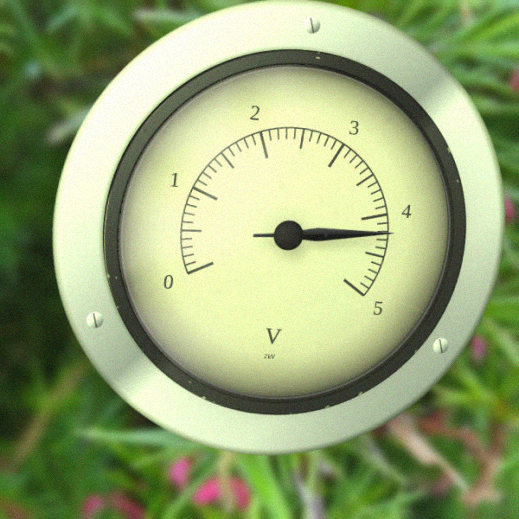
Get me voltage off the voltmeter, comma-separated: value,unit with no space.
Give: 4.2,V
